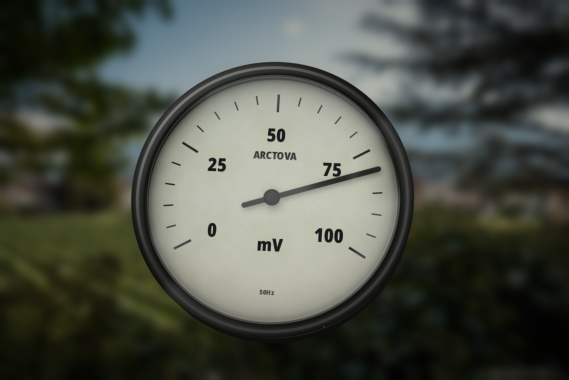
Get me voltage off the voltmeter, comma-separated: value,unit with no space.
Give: 80,mV
